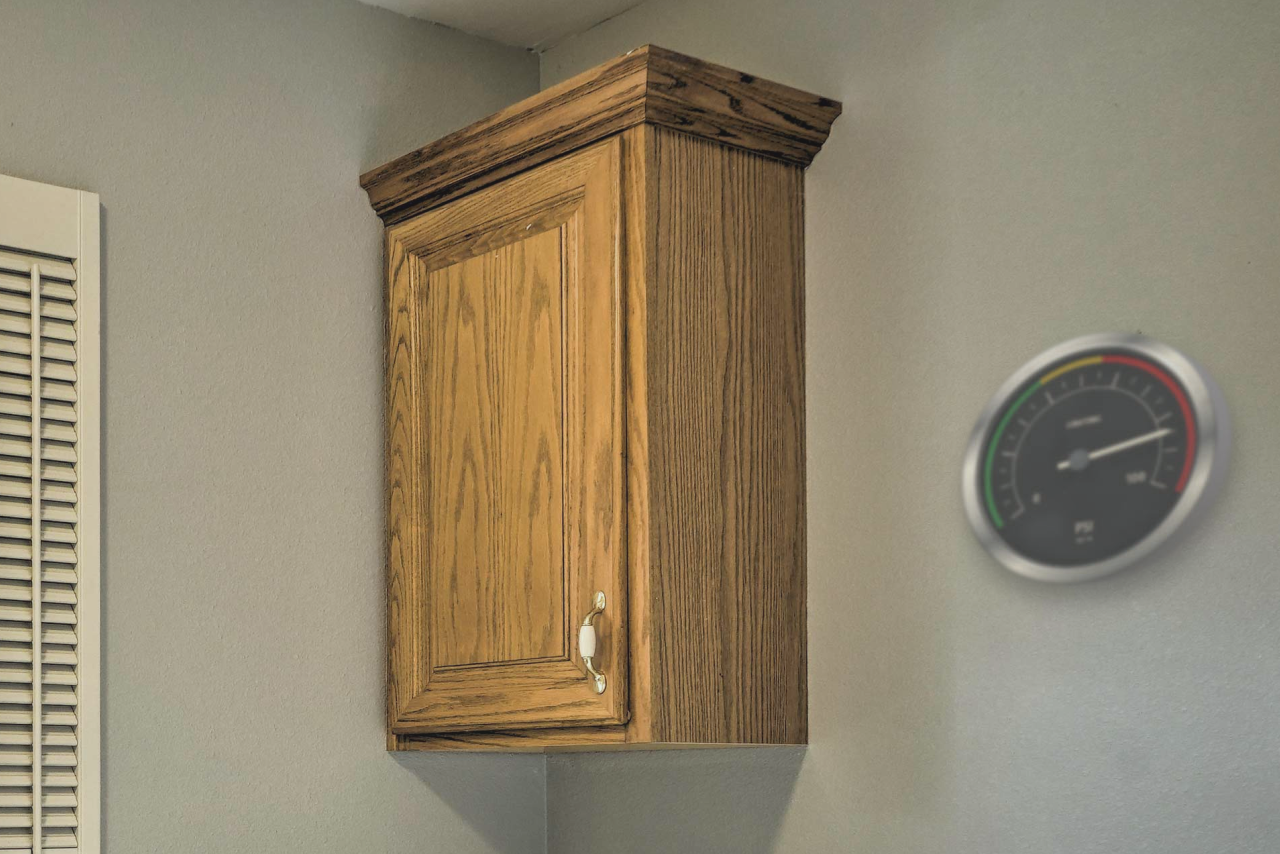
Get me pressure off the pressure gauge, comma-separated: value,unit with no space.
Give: 85,psi
